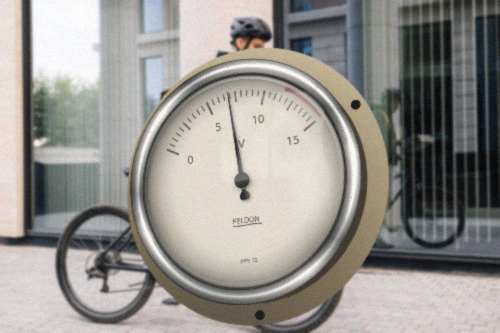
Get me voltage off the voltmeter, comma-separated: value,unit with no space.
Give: 7,V
